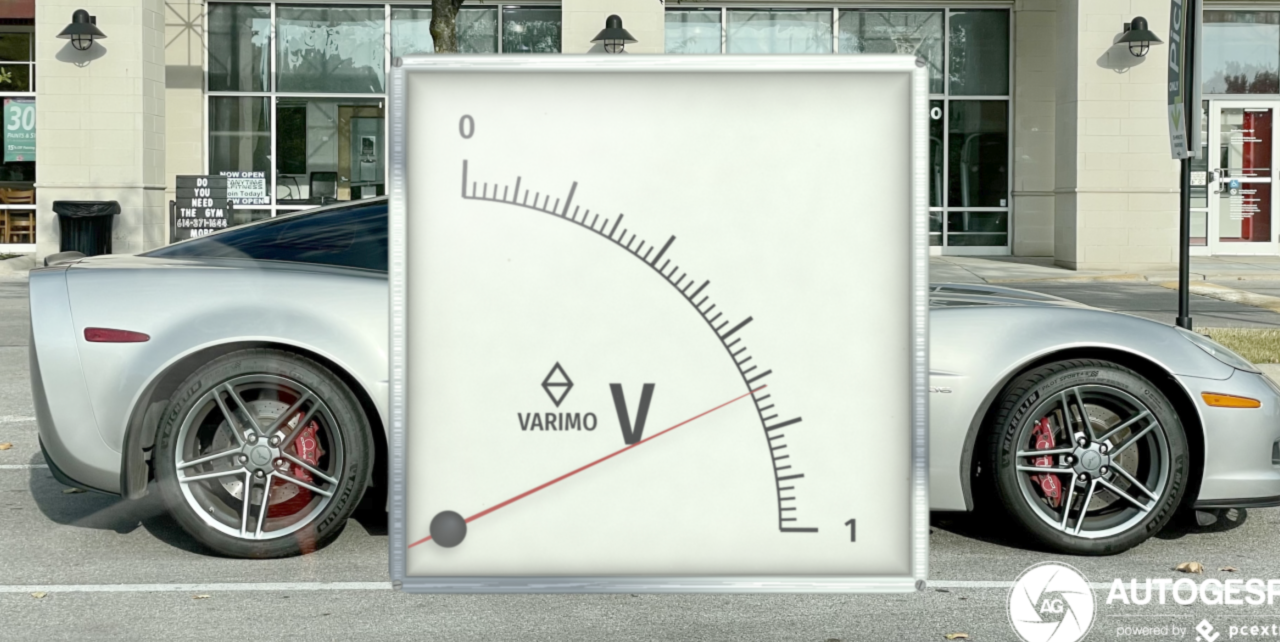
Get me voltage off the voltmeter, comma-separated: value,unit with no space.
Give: 0.72,V
